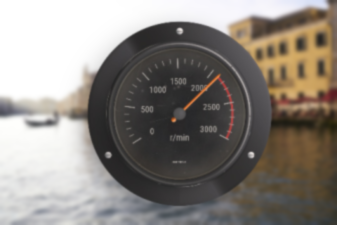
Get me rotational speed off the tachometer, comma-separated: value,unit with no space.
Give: 2100,rpm
